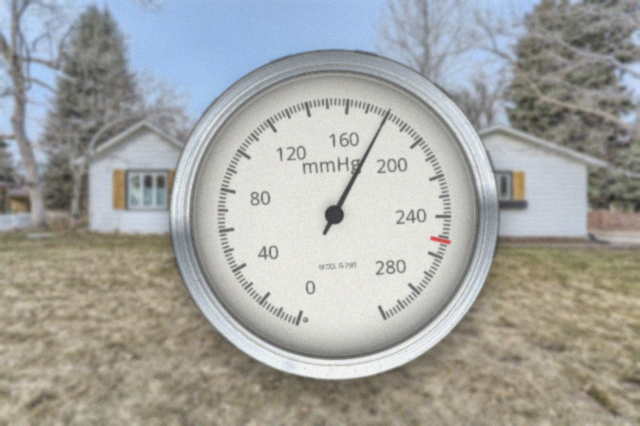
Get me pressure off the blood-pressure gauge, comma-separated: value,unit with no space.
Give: 180,mmHg
